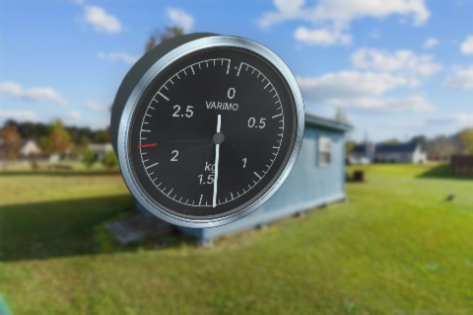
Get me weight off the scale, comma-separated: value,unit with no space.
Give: 1.4,kg
